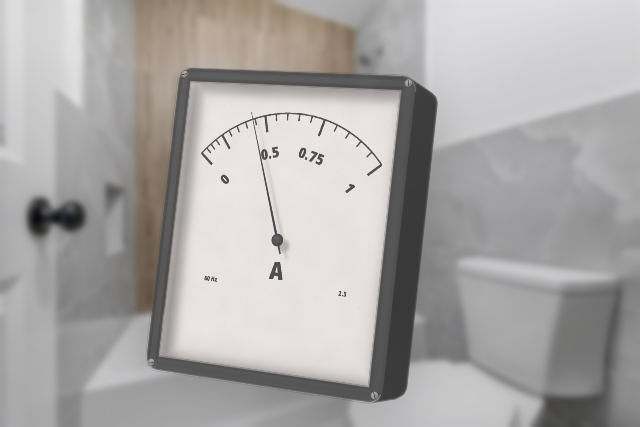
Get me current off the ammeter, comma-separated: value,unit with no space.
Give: 0.45,A
